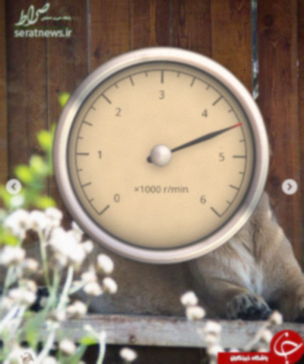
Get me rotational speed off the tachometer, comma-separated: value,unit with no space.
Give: 4500,rpm
